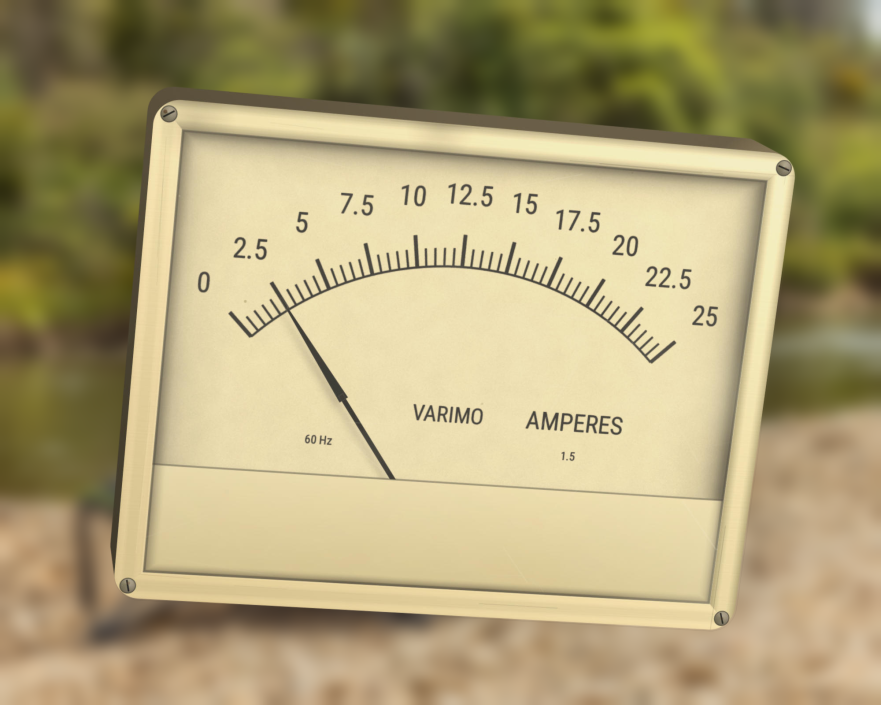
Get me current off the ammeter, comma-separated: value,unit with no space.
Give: 2.5,A
